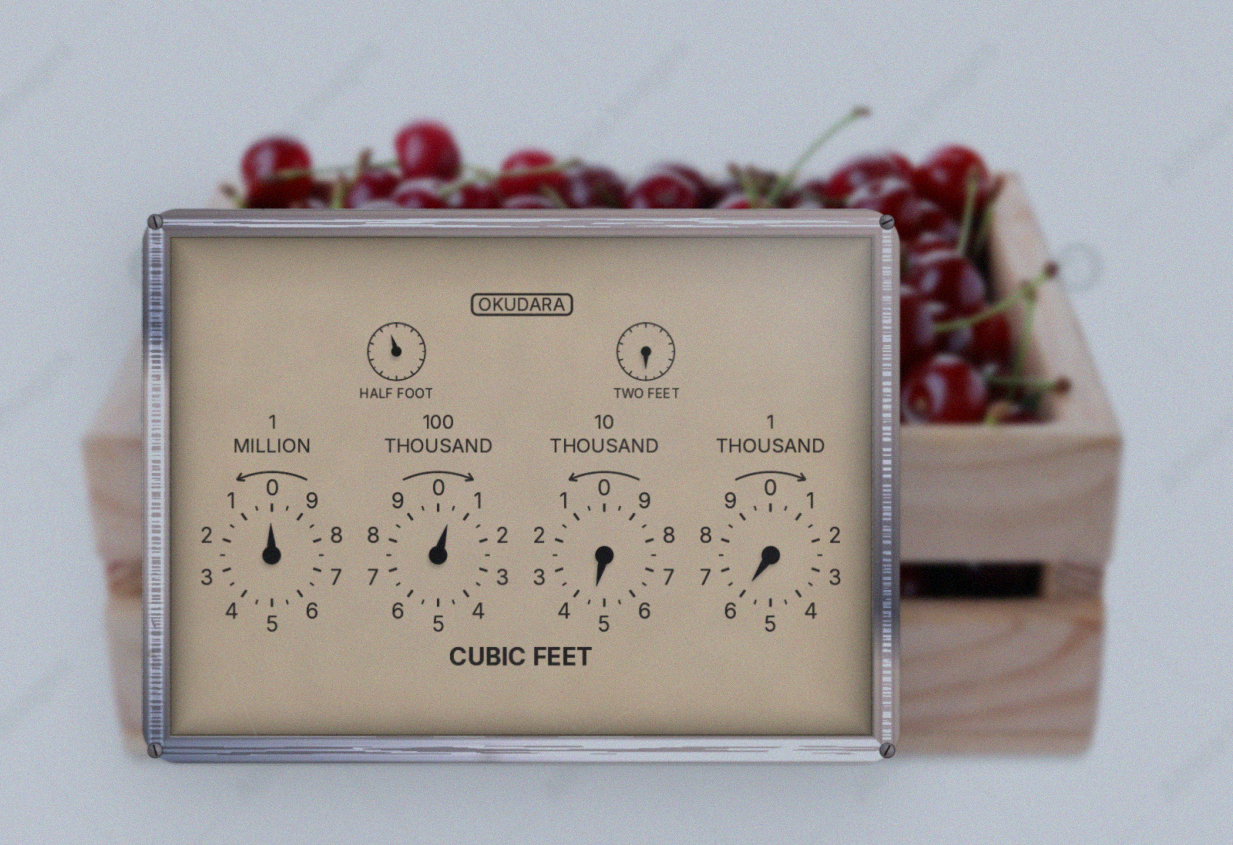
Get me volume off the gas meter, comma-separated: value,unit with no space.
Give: 4600,ft³
